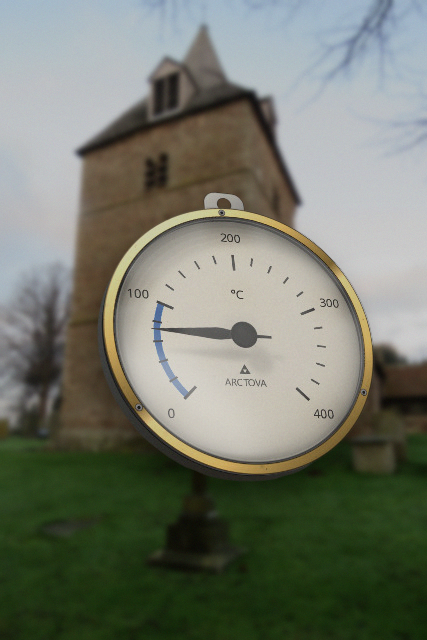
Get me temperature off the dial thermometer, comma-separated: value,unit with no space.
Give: 70,°C
